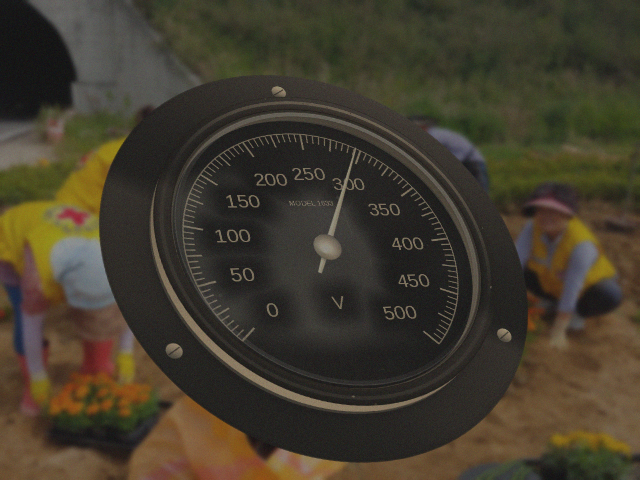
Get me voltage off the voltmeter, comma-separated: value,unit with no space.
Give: 295,V
